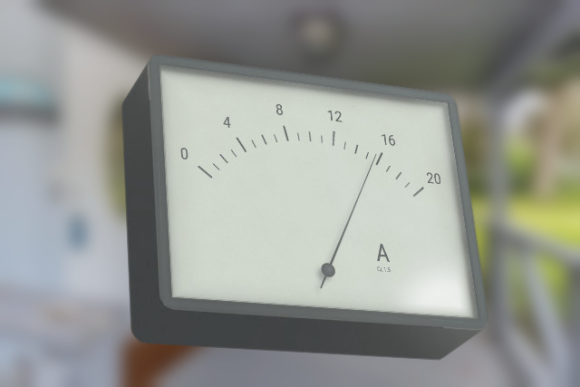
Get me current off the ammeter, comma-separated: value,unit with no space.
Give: 15.5,A
